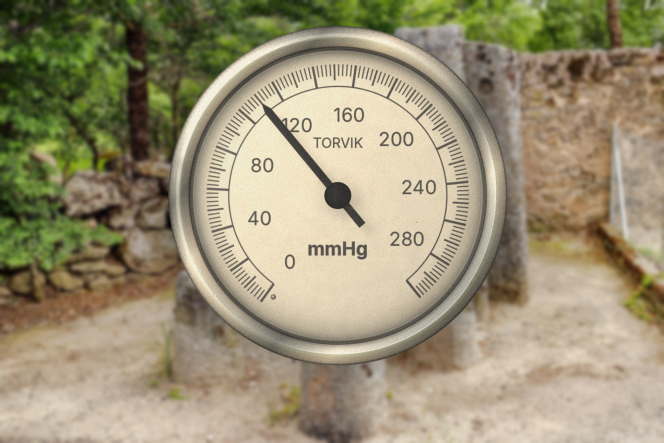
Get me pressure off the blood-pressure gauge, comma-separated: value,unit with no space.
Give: 110,mmHg
